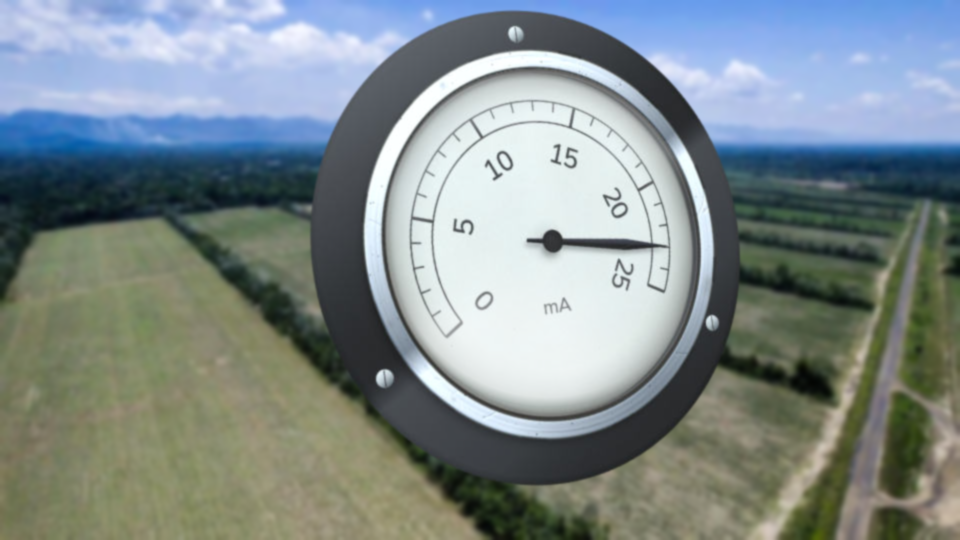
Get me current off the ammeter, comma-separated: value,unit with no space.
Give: 23,mA
